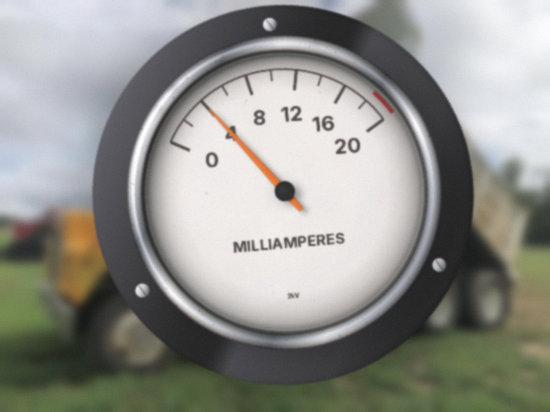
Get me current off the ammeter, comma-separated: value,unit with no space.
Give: 4,mA
